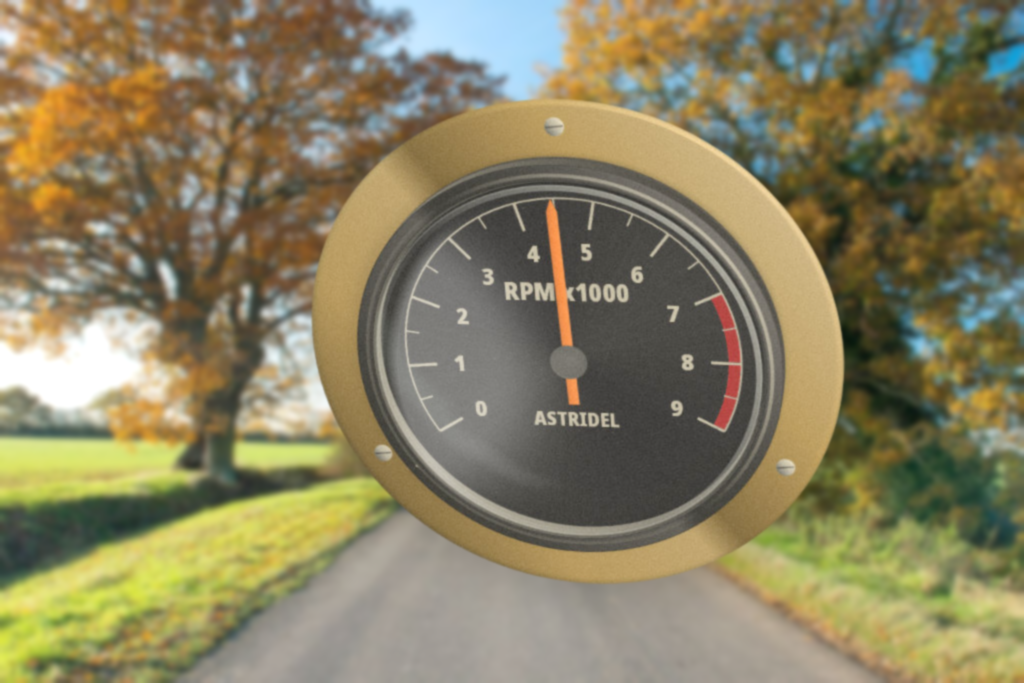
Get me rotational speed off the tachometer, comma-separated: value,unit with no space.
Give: 4500,rpm
